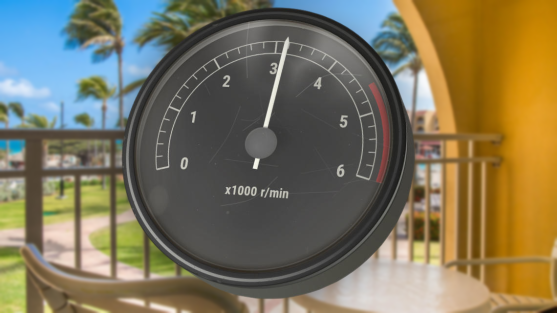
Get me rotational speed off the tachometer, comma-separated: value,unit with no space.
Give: 3200,rpm
